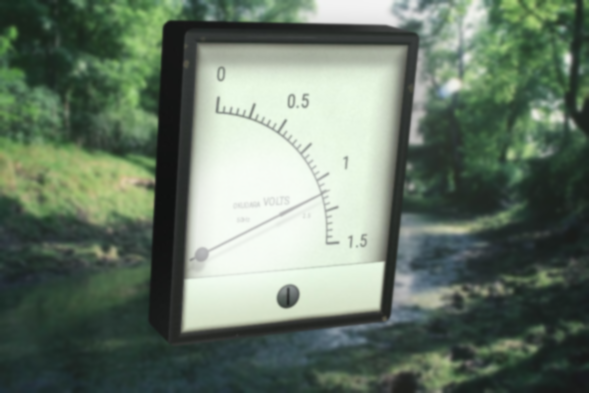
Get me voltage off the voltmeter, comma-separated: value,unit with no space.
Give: 1.1,V
